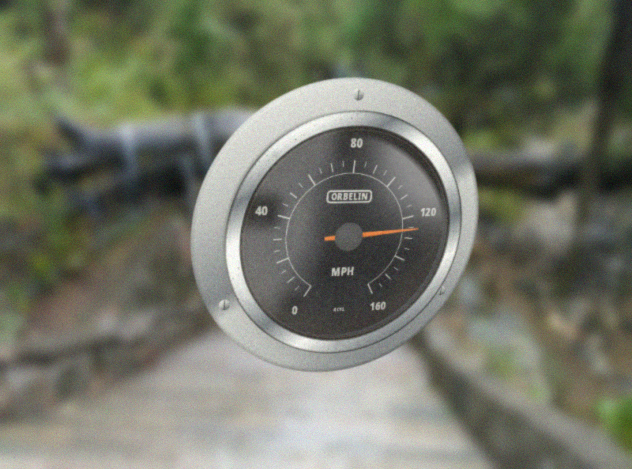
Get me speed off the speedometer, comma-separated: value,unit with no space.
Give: 125,mph
